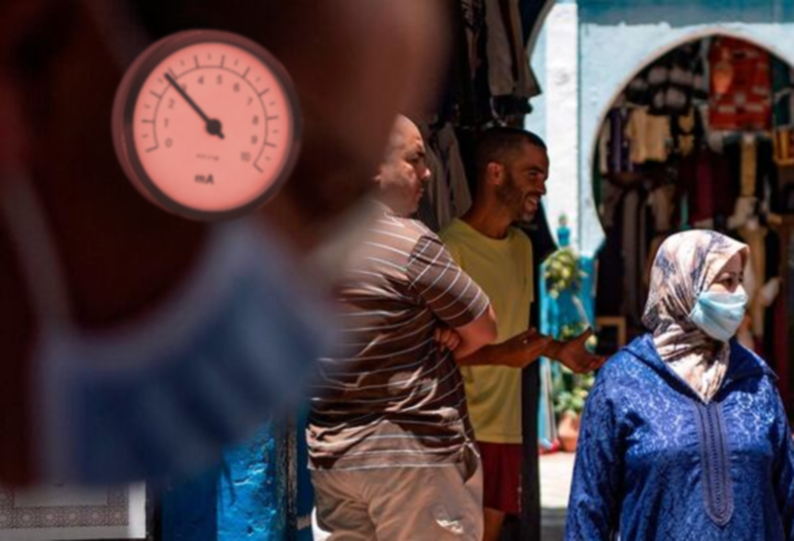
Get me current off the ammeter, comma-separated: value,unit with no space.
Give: 2.75,mA
